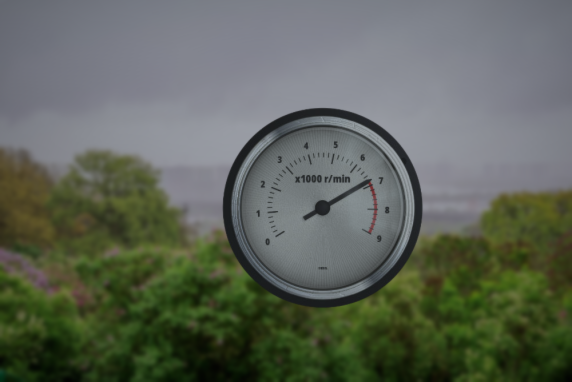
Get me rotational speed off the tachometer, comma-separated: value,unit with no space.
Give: 6800,rpm
